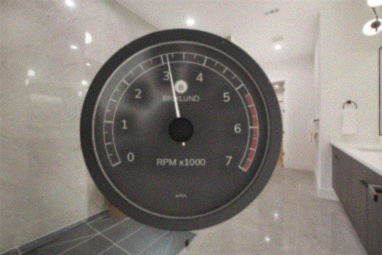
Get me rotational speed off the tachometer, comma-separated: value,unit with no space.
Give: 3125,rpm
